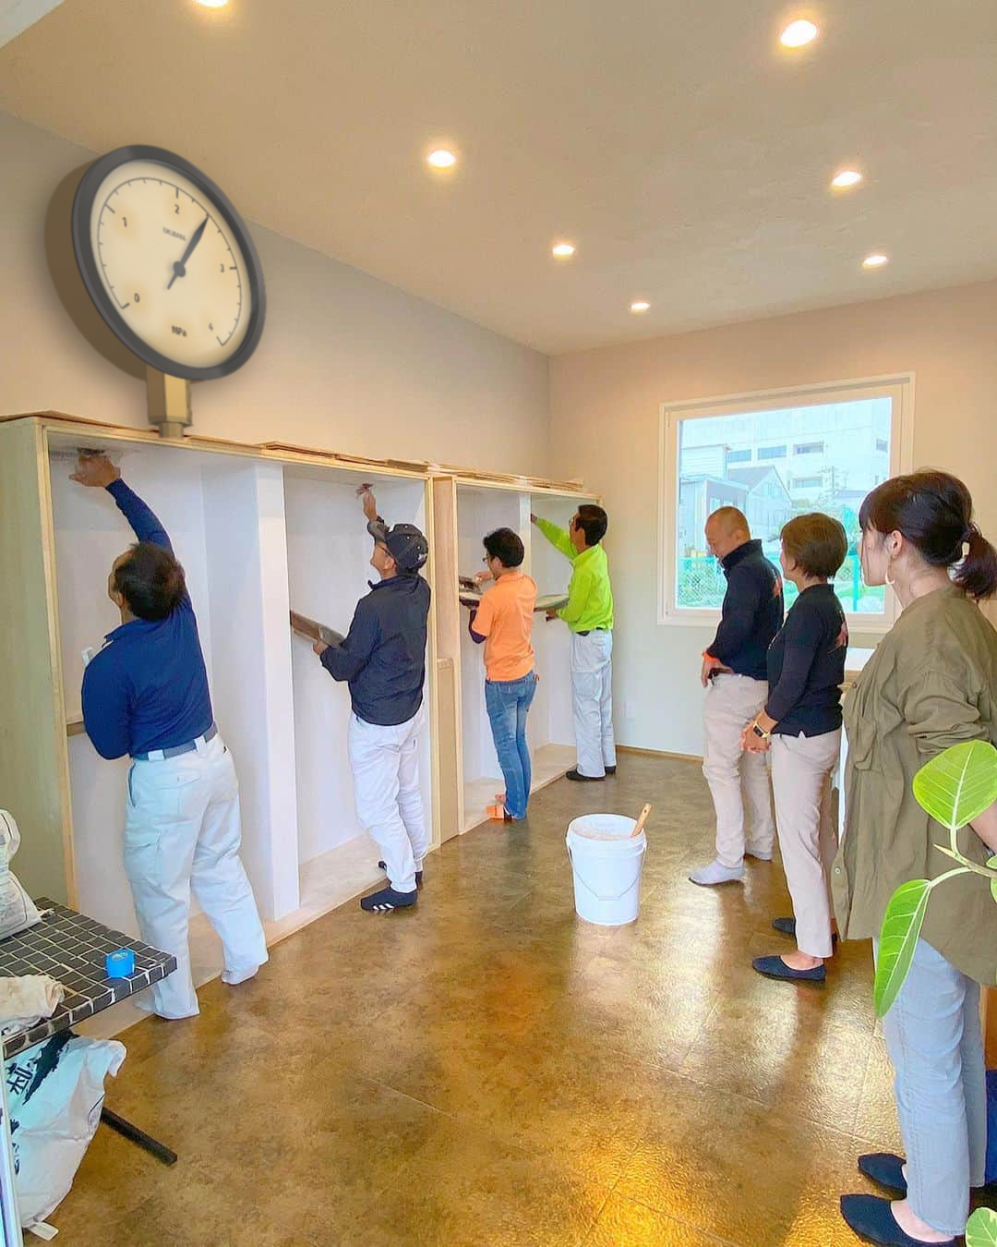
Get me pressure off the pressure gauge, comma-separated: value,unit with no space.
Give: 2.4,MPa
